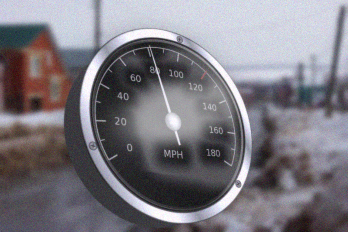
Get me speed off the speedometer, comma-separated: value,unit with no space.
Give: 80,mph
